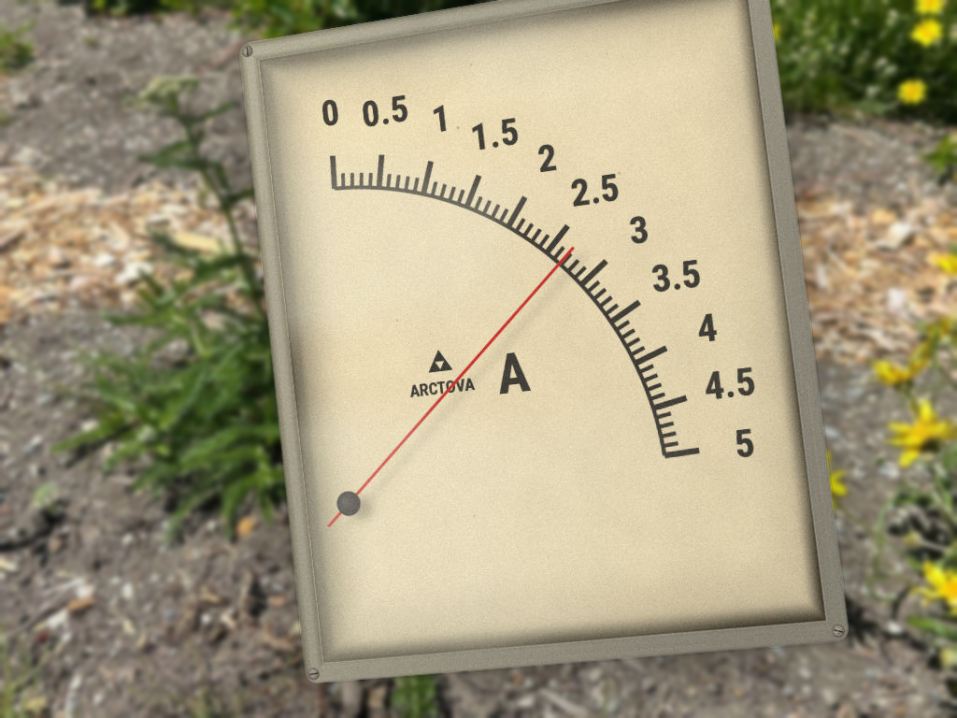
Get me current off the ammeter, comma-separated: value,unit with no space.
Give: 2.7,A
